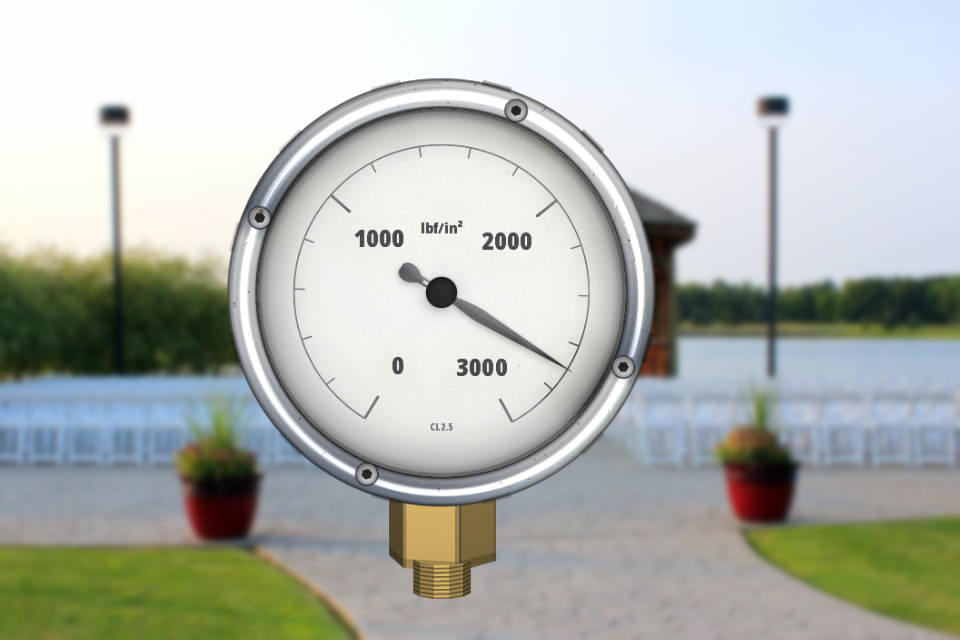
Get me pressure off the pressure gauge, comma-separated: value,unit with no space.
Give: 2700,psi
